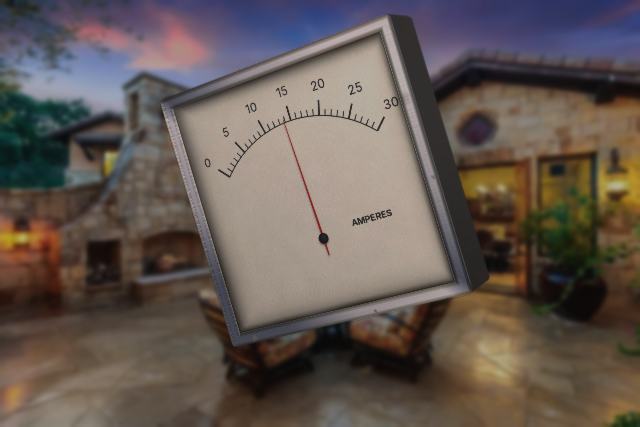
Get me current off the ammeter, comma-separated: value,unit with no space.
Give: 14,A
